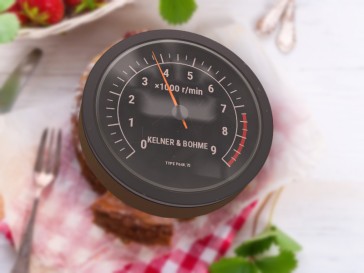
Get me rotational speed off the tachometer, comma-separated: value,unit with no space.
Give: 3750,rpm
